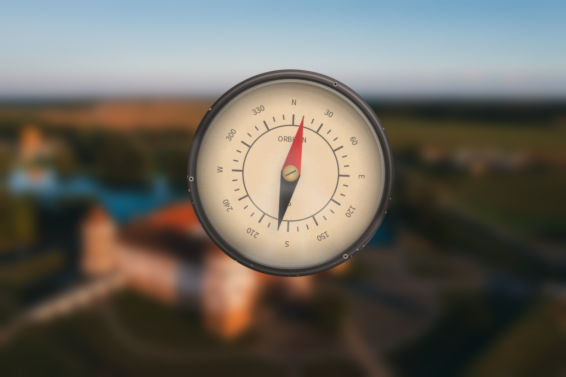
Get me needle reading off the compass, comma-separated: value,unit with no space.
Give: 10,°
